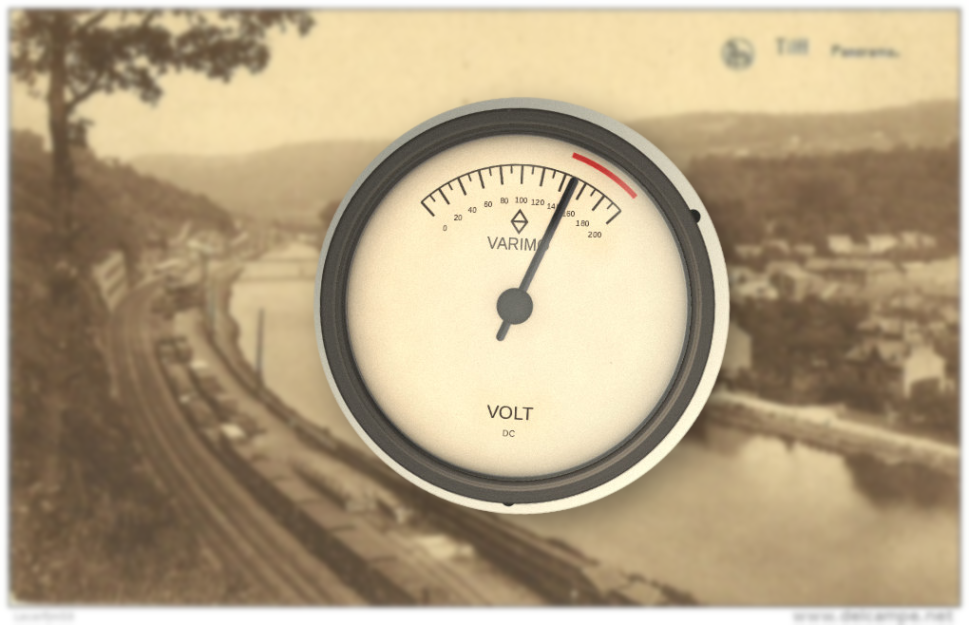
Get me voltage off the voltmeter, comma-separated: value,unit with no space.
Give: 150,V
